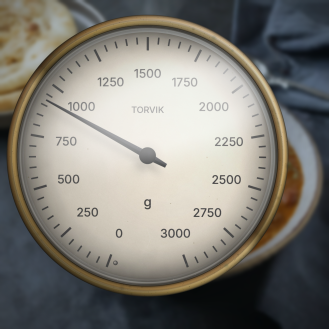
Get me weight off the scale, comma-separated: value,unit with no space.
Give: 925,g
